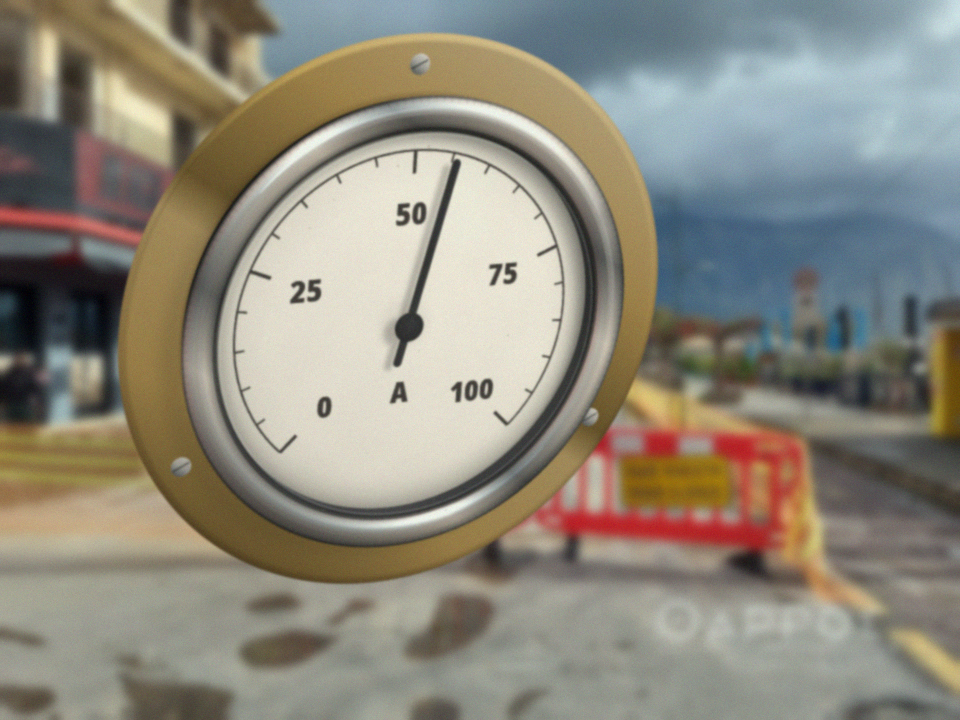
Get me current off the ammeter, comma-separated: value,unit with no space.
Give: 55,A
